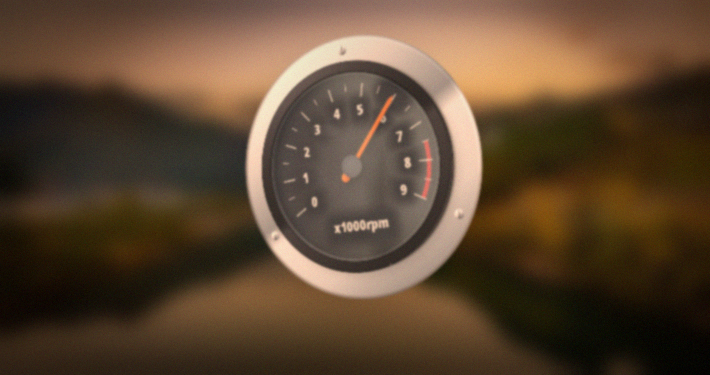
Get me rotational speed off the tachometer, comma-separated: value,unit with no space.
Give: 6000,rpm
